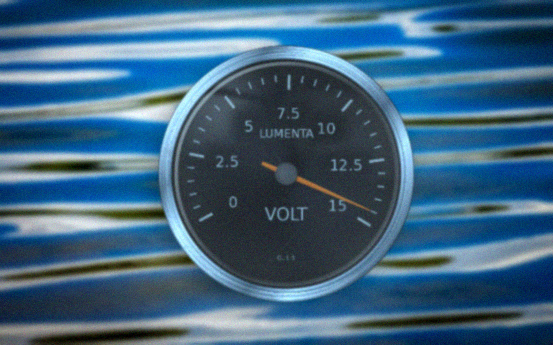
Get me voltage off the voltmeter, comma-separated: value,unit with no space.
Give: 14.5,V
